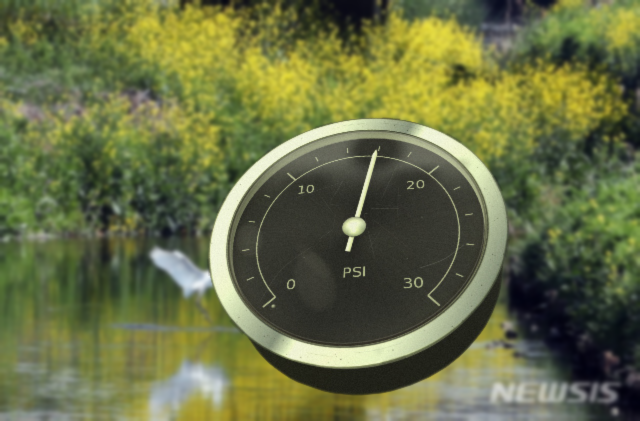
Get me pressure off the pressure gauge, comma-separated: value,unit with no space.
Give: 16,psi
